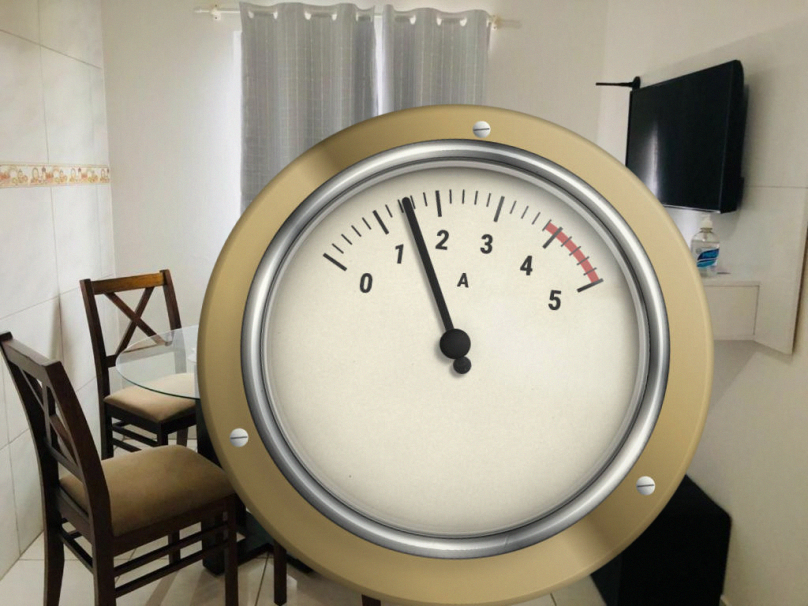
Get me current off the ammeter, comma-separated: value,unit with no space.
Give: 1.5,A
